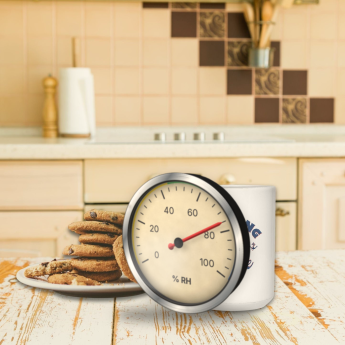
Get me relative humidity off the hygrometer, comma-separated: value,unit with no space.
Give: 76,%
